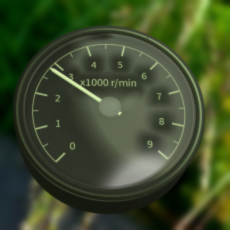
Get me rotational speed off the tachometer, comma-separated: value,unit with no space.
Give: 2750,rpm
